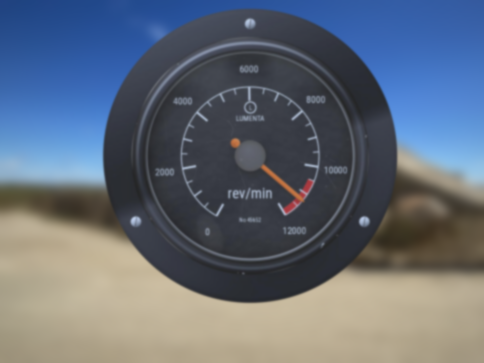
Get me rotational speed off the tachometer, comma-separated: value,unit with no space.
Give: 11250,rpm
